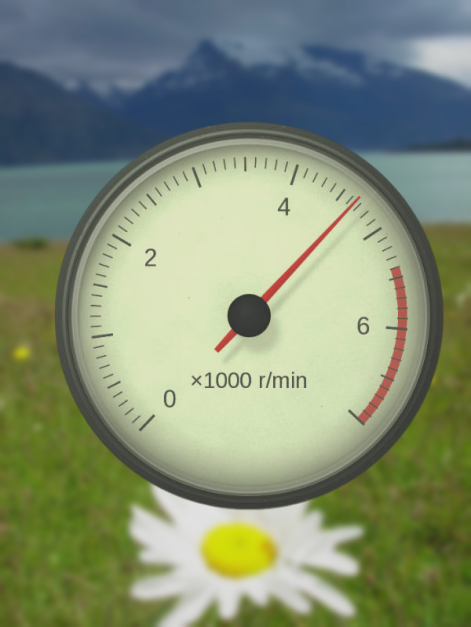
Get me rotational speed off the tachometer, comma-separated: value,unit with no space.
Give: 4650,rpm
